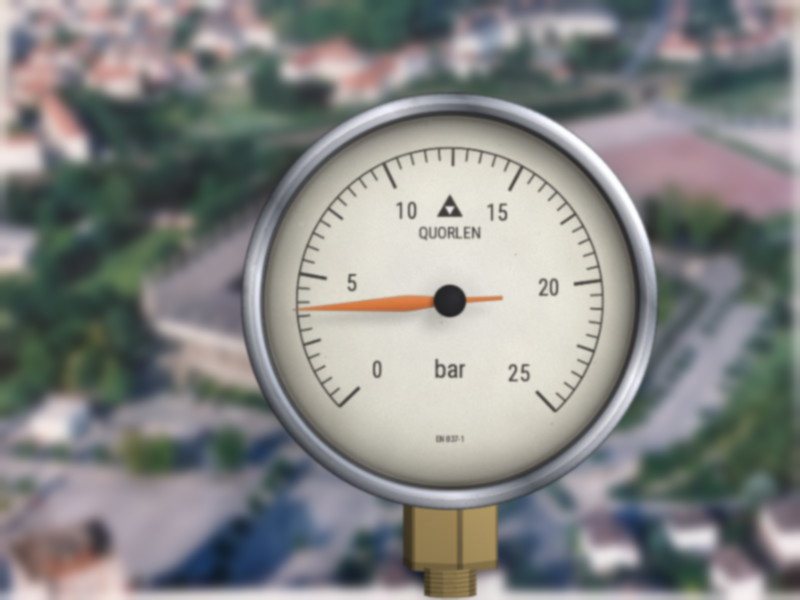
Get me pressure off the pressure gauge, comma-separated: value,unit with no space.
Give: 3.75,bar
